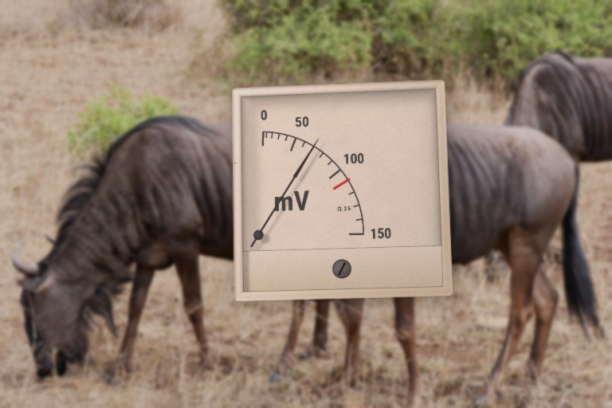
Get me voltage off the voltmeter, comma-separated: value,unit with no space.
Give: 70,mV
